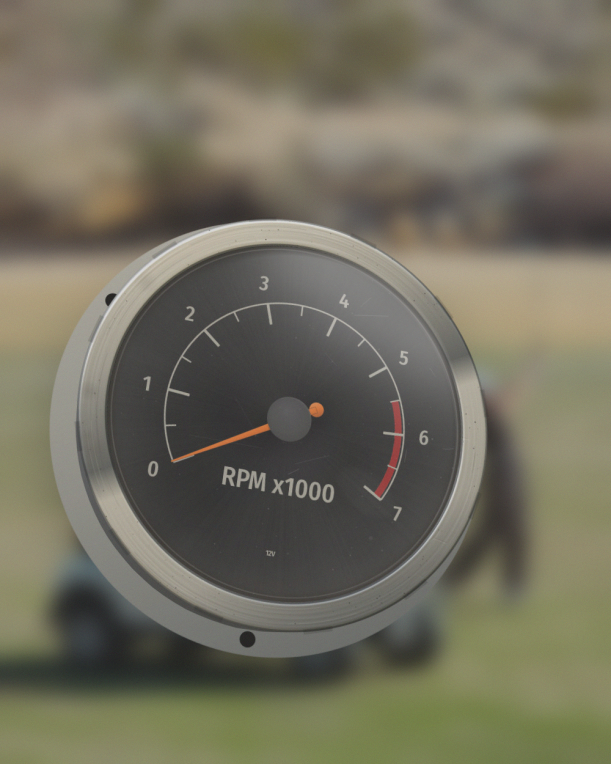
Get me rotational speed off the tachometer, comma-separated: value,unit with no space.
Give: 0,rpm
